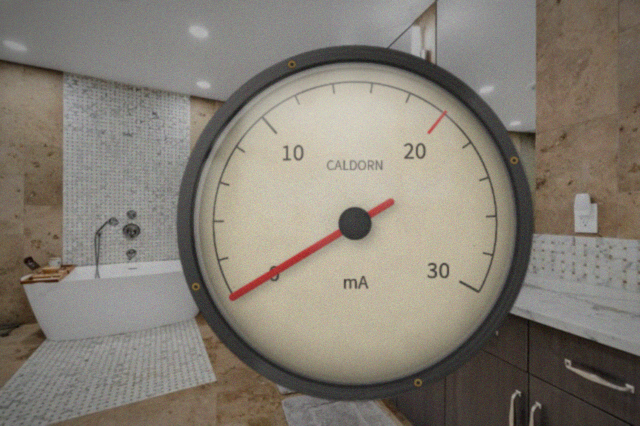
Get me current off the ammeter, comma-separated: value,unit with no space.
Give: 0,mA
